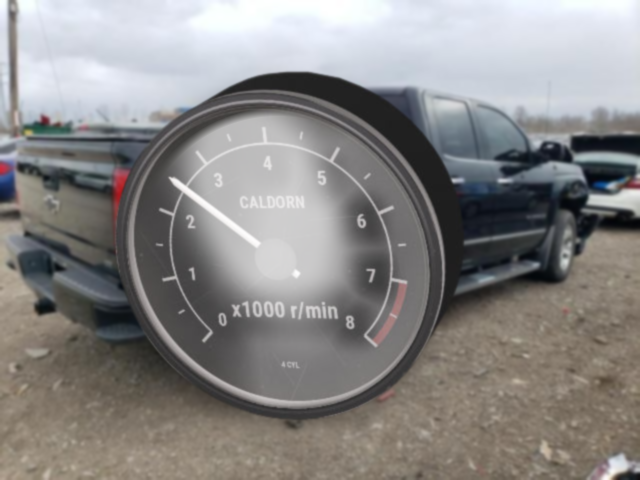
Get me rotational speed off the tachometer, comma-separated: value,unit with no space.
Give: 2500,rpm
